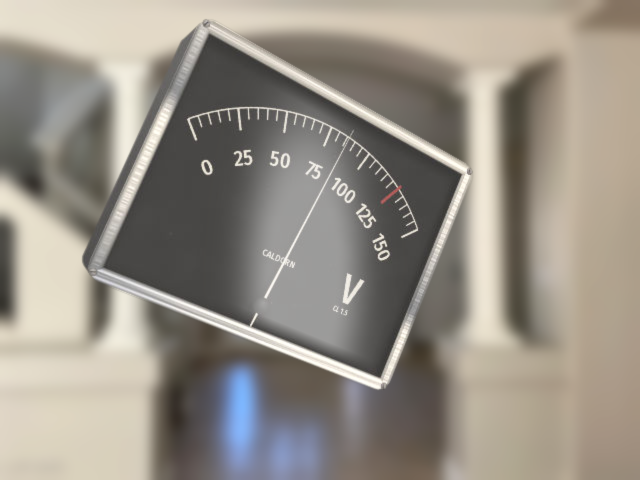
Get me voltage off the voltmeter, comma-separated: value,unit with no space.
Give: 85,V
